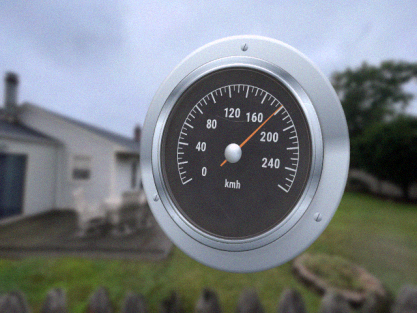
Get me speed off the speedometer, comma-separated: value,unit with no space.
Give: 180,km/h
